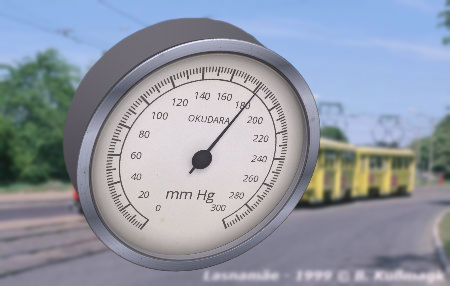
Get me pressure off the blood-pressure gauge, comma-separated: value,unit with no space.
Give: 180,mmHg
